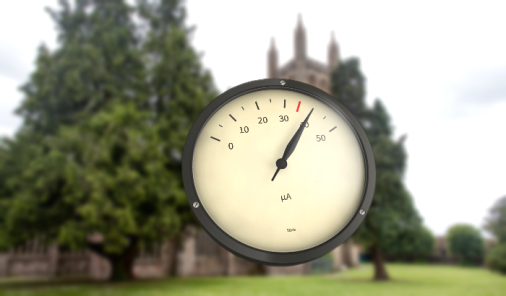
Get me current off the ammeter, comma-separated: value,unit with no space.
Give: 40,µA
